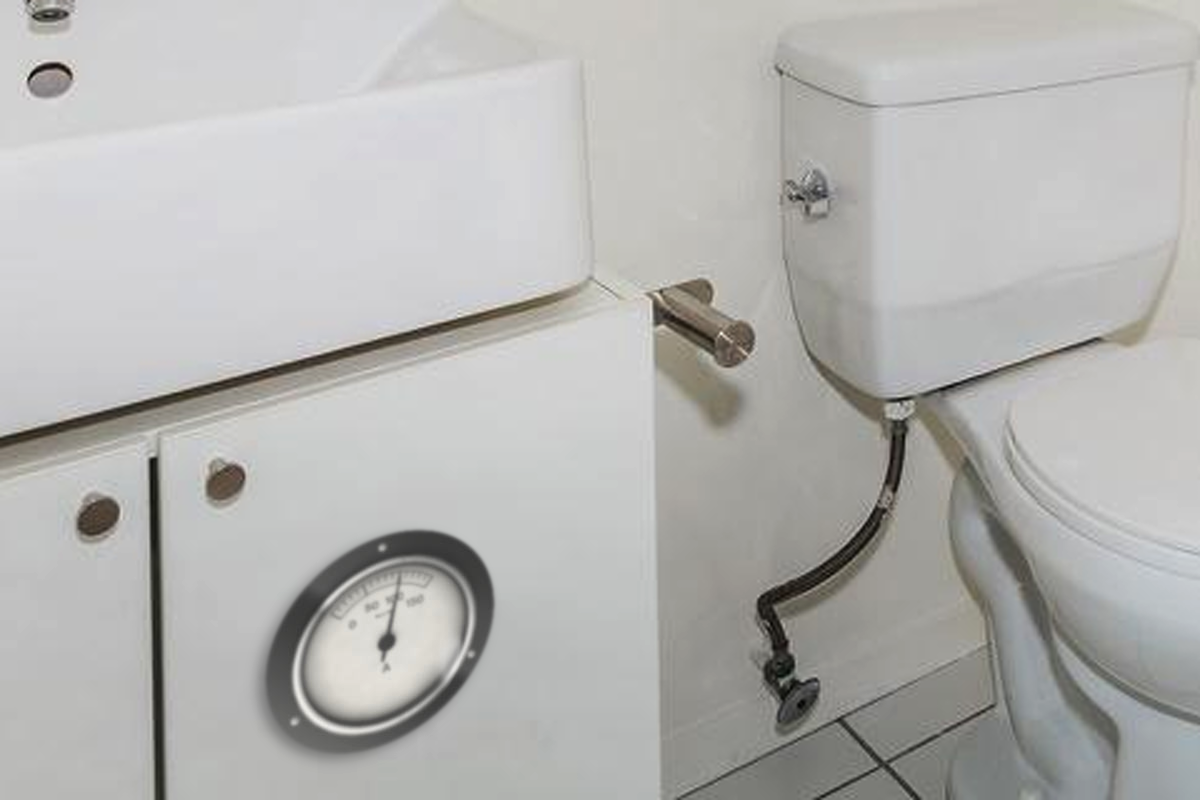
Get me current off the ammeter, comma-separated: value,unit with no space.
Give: 100,A
